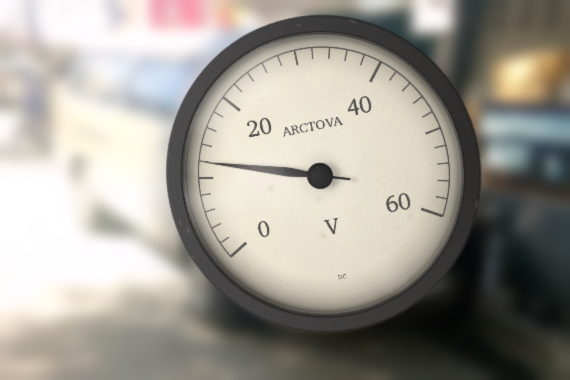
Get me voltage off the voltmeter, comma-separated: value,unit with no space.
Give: 12,V
